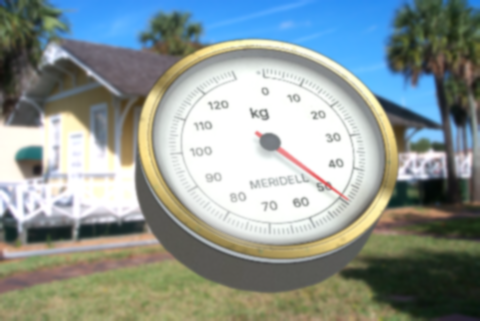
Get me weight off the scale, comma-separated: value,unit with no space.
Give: 50,kg
